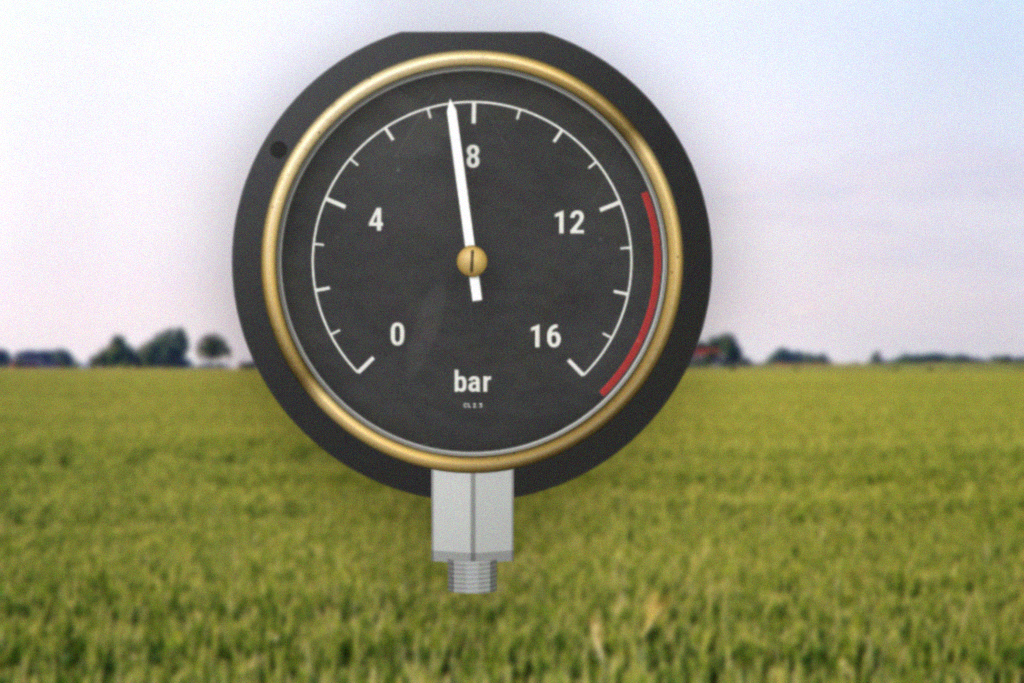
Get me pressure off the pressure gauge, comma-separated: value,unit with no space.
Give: 7.5,bar
